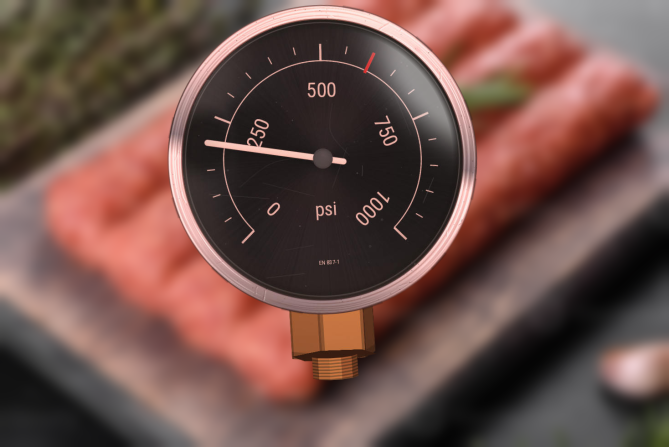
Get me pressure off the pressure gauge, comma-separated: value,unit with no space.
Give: 200,psi
